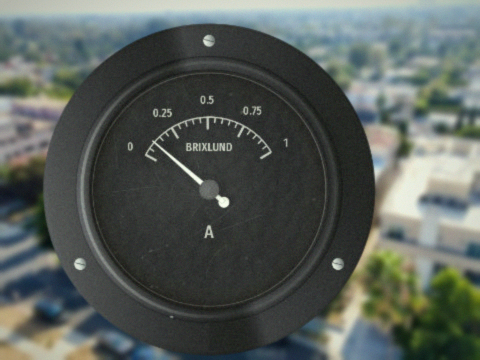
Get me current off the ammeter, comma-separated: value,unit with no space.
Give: 0.1,A
